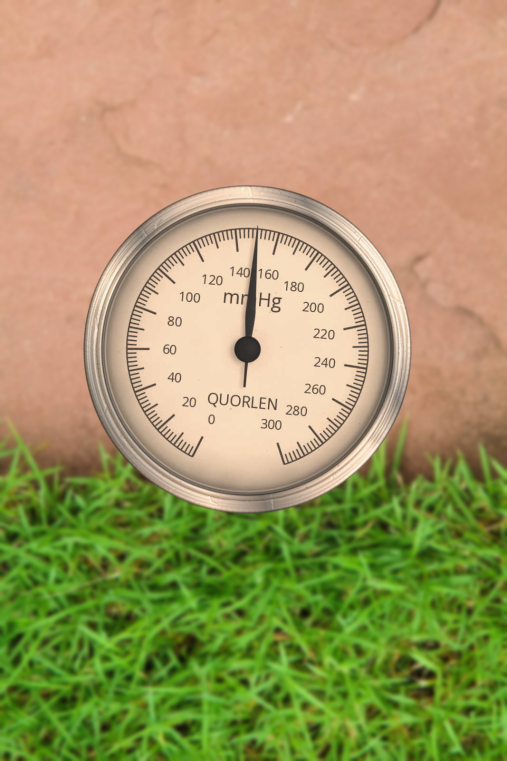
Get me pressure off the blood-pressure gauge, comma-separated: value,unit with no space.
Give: 150,mmHg
